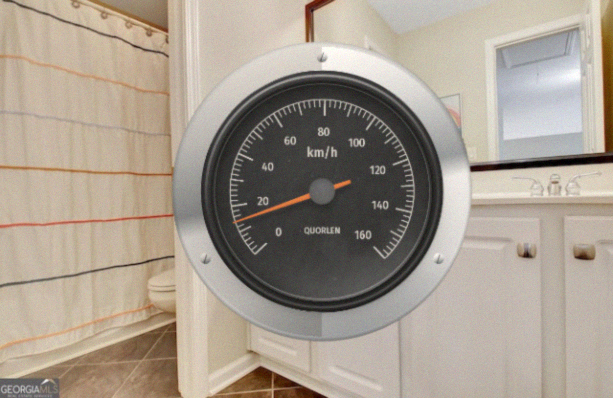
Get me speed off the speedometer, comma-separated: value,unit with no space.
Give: 14,km/h
